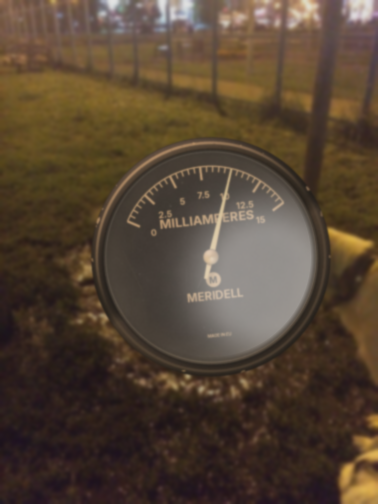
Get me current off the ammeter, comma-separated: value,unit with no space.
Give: 10,mA
